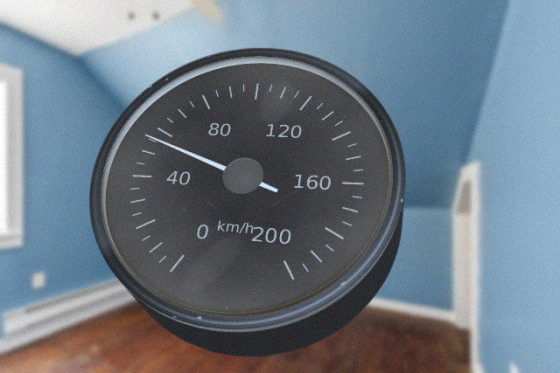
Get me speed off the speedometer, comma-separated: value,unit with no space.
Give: 55,km/h
